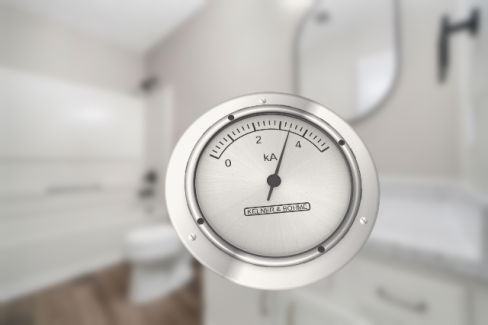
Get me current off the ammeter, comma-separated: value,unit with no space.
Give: 3.4,kA
